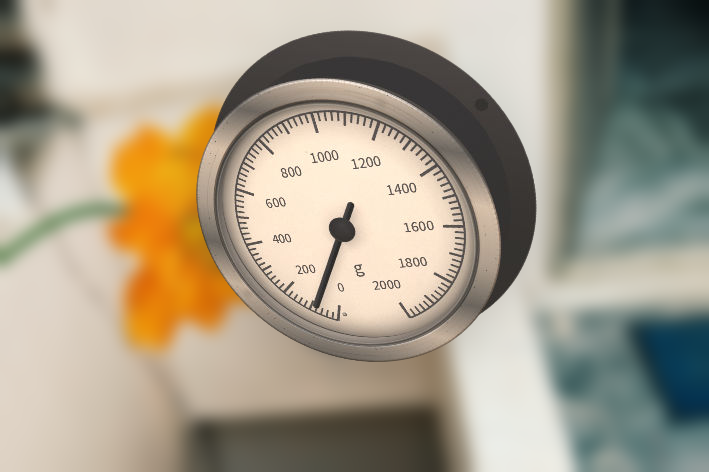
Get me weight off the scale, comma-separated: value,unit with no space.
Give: 80,g
